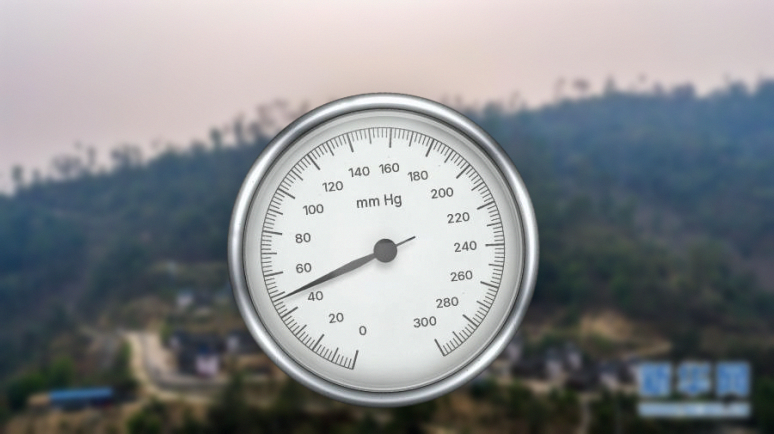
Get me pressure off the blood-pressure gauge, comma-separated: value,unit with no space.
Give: 48,mmHg
